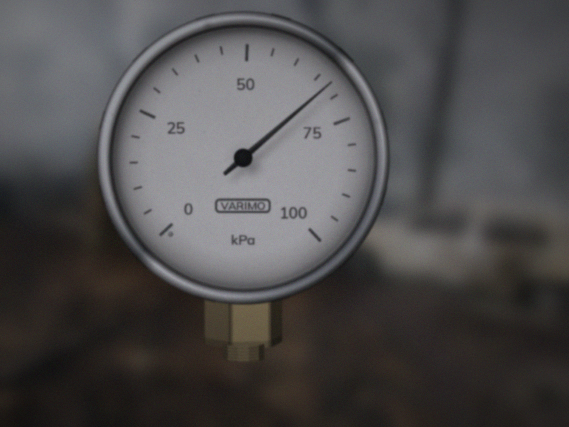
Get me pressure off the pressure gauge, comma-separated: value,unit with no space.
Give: 67.5,kPa
